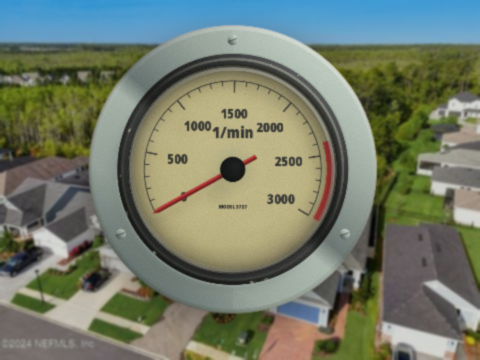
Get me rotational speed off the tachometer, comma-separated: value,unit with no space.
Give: 0,rpm
